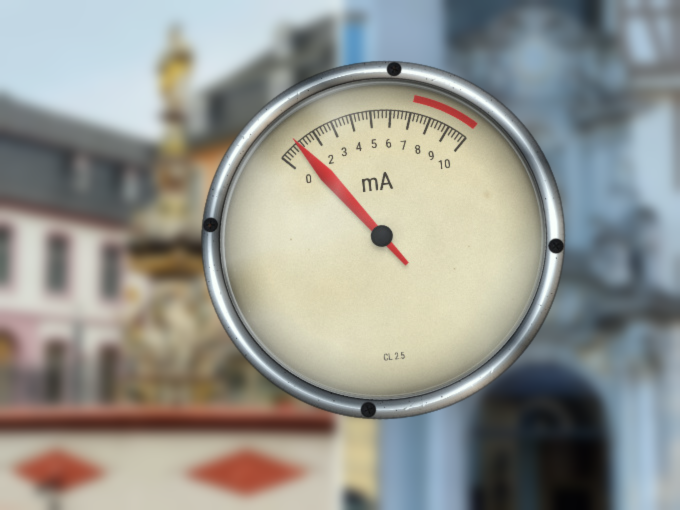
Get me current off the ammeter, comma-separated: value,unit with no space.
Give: 1,mA
